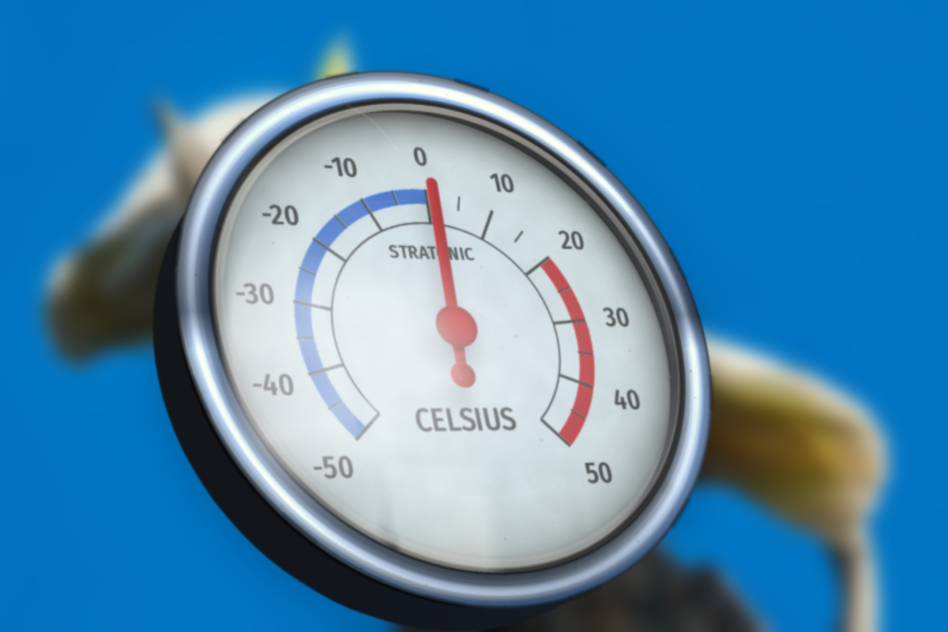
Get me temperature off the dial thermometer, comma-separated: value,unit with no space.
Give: 0,°C
